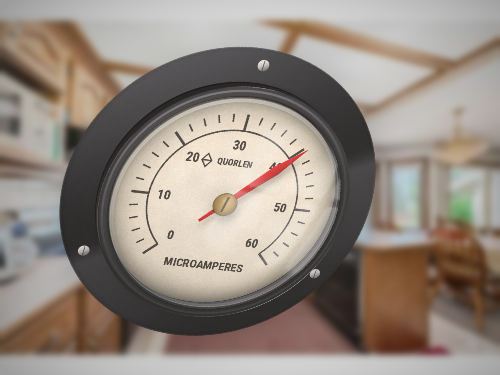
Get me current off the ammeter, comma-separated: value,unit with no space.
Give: 40,µA
